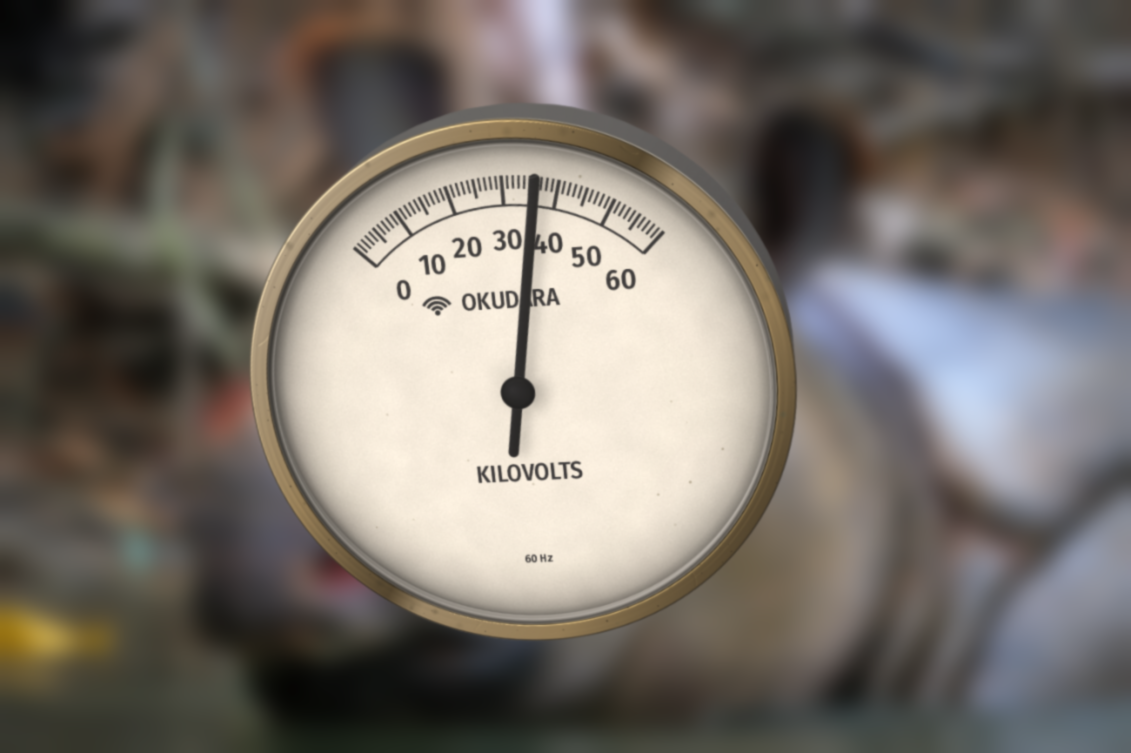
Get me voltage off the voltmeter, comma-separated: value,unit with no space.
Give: 36,kV
